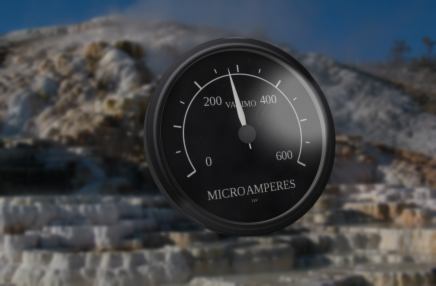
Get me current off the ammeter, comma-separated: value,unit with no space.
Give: 275,µA
